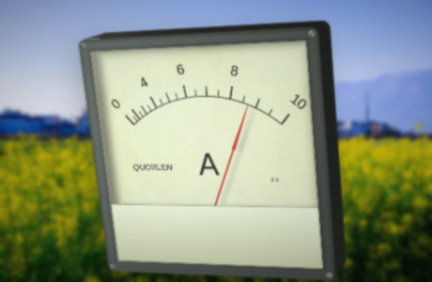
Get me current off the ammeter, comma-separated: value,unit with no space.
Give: 8.75,A
